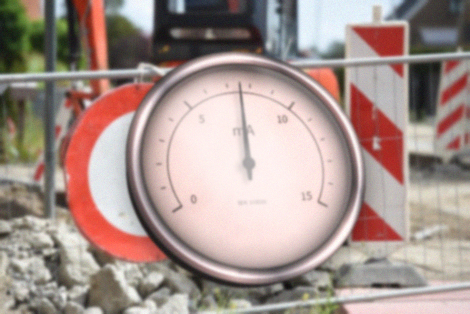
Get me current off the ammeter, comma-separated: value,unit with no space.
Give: 7.5,mA
